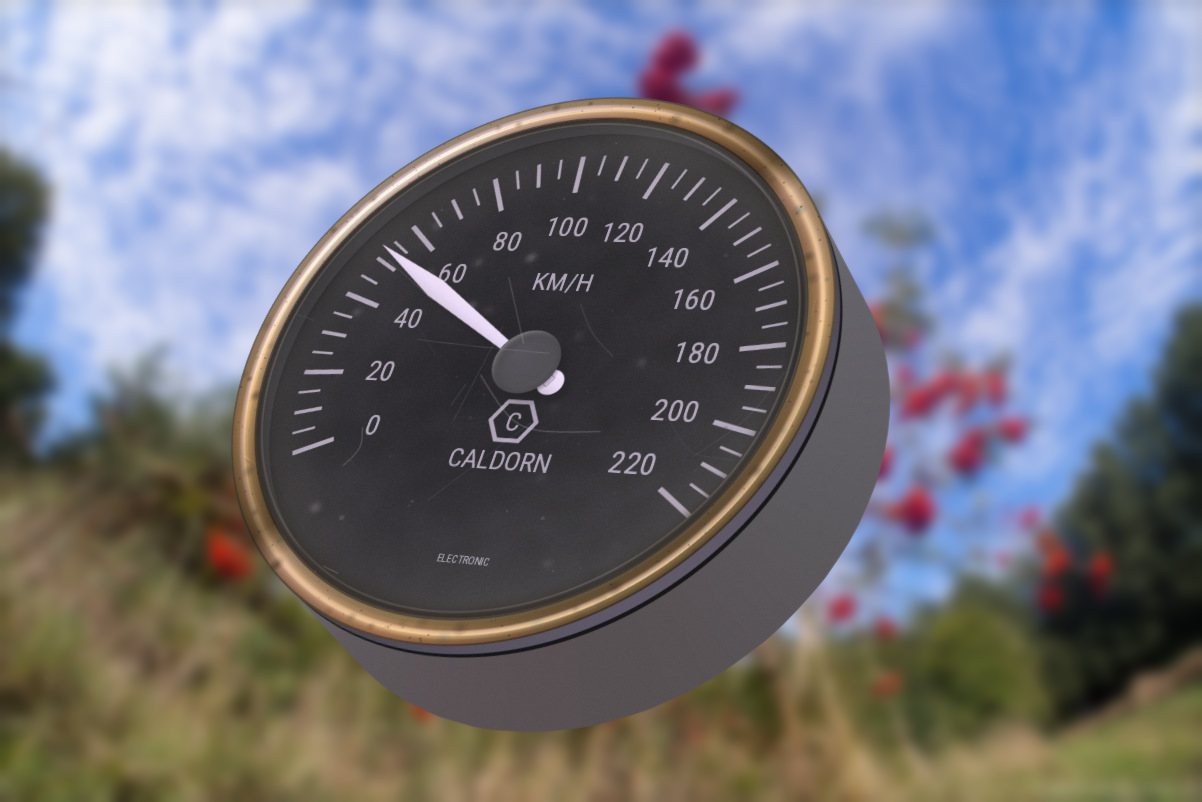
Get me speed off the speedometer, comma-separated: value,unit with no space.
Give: 52.5,km/h
